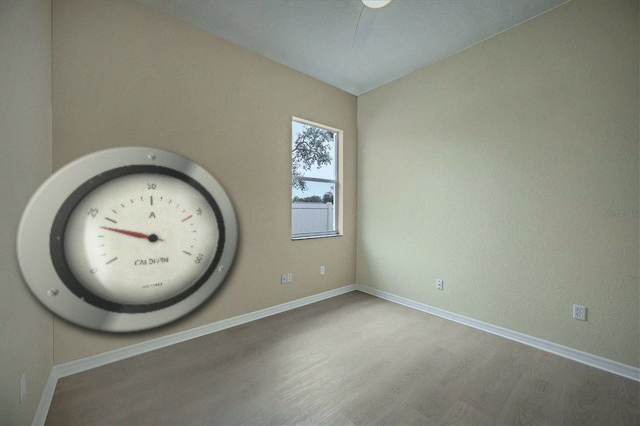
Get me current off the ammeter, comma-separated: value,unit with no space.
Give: 20,A
